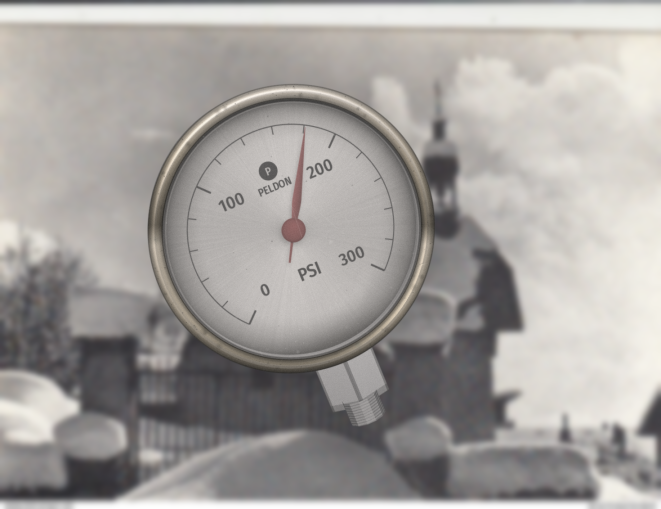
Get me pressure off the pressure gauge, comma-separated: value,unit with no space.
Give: 180,psi
